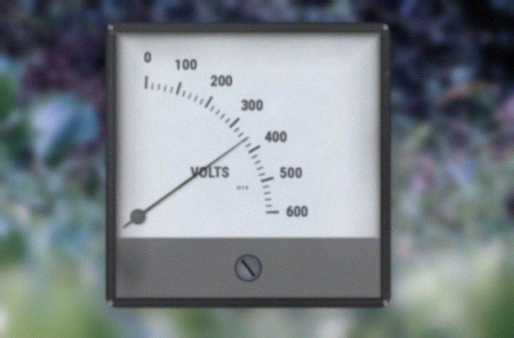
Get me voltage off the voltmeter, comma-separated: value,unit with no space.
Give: 360,V
